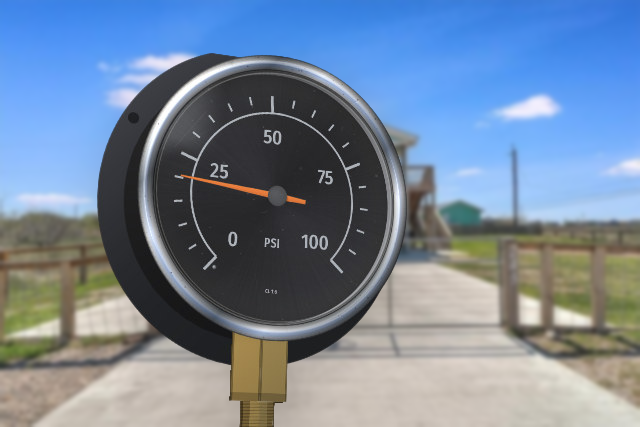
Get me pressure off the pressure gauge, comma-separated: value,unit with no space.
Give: 20,psi
